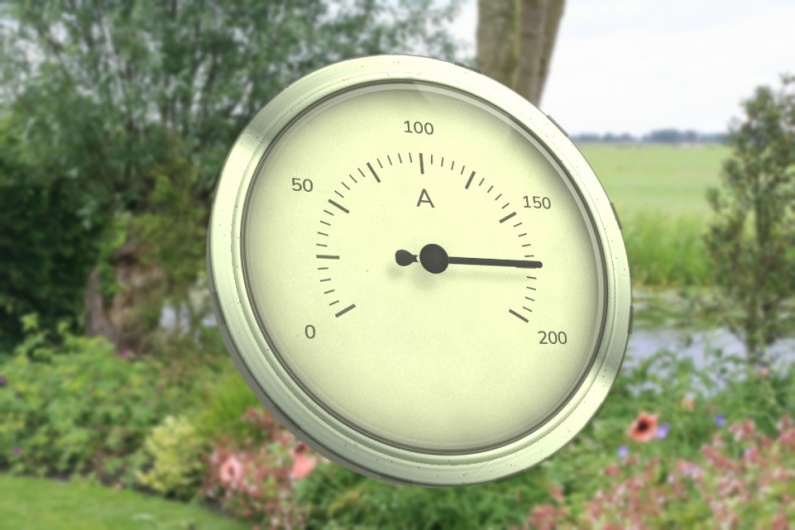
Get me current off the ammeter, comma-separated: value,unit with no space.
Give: 175,A
